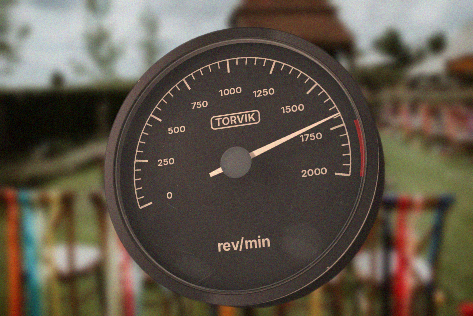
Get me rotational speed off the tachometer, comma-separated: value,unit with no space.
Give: 1700,rpm
